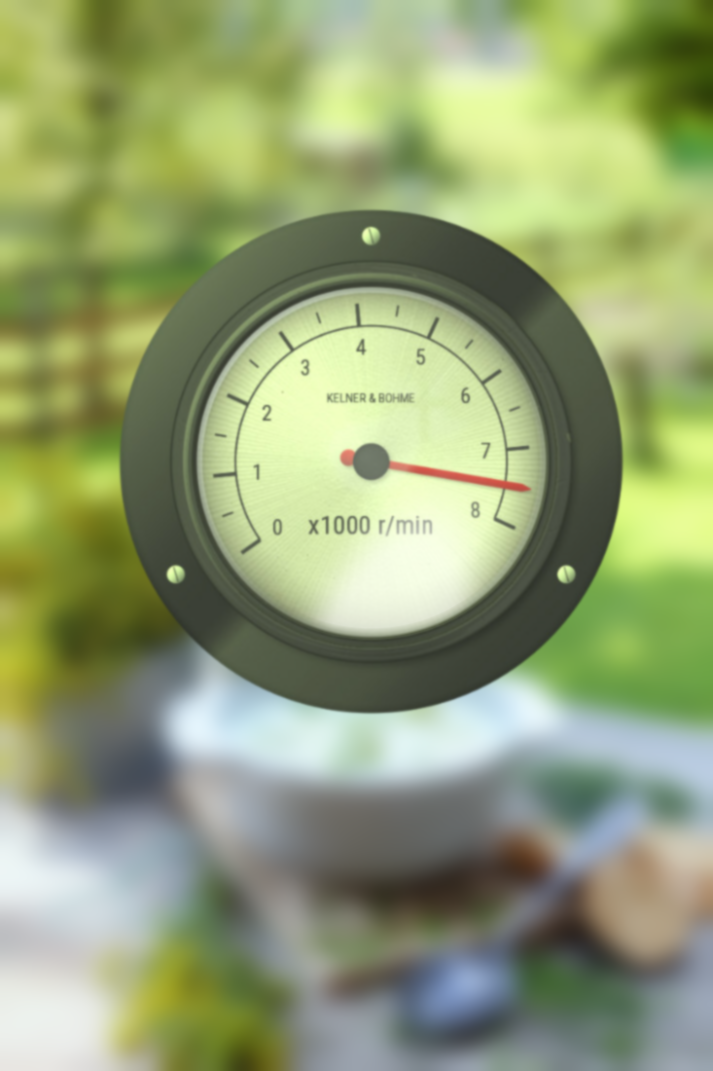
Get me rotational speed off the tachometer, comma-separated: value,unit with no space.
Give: 7500,rpm
